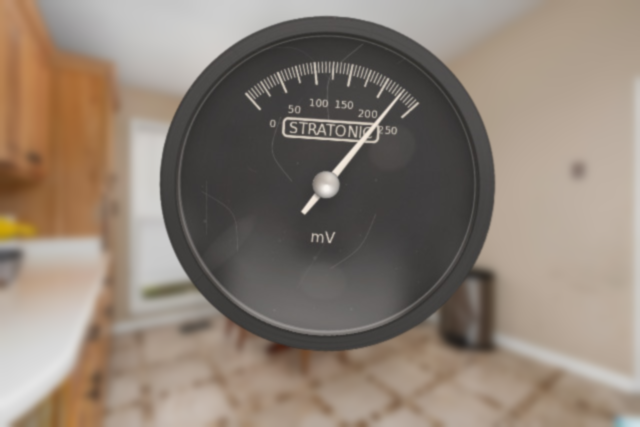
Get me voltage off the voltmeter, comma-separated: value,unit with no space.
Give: 225,mV
